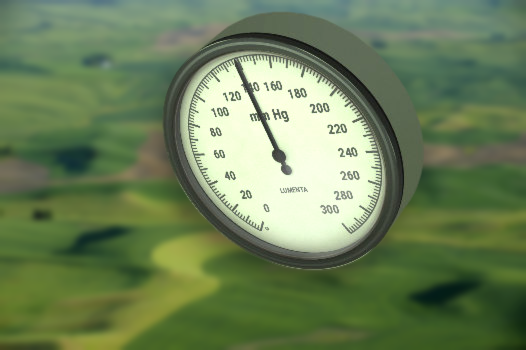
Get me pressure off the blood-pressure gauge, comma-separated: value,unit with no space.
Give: 140,mmHg
